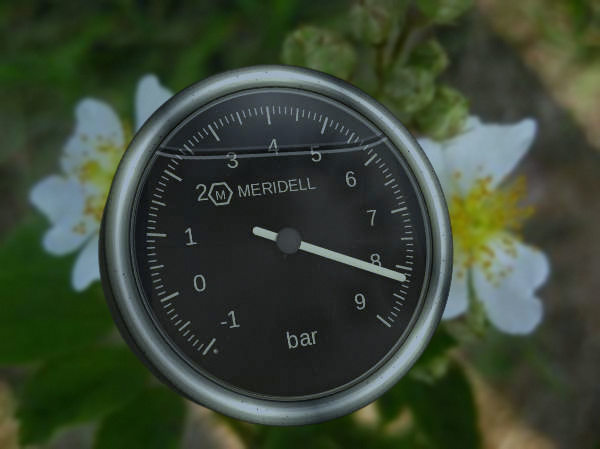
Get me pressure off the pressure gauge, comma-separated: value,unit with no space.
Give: 8.2,bar
